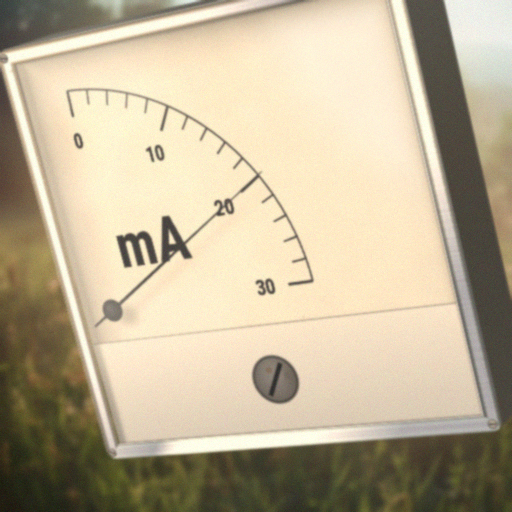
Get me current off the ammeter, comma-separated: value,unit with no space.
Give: 20,mA
